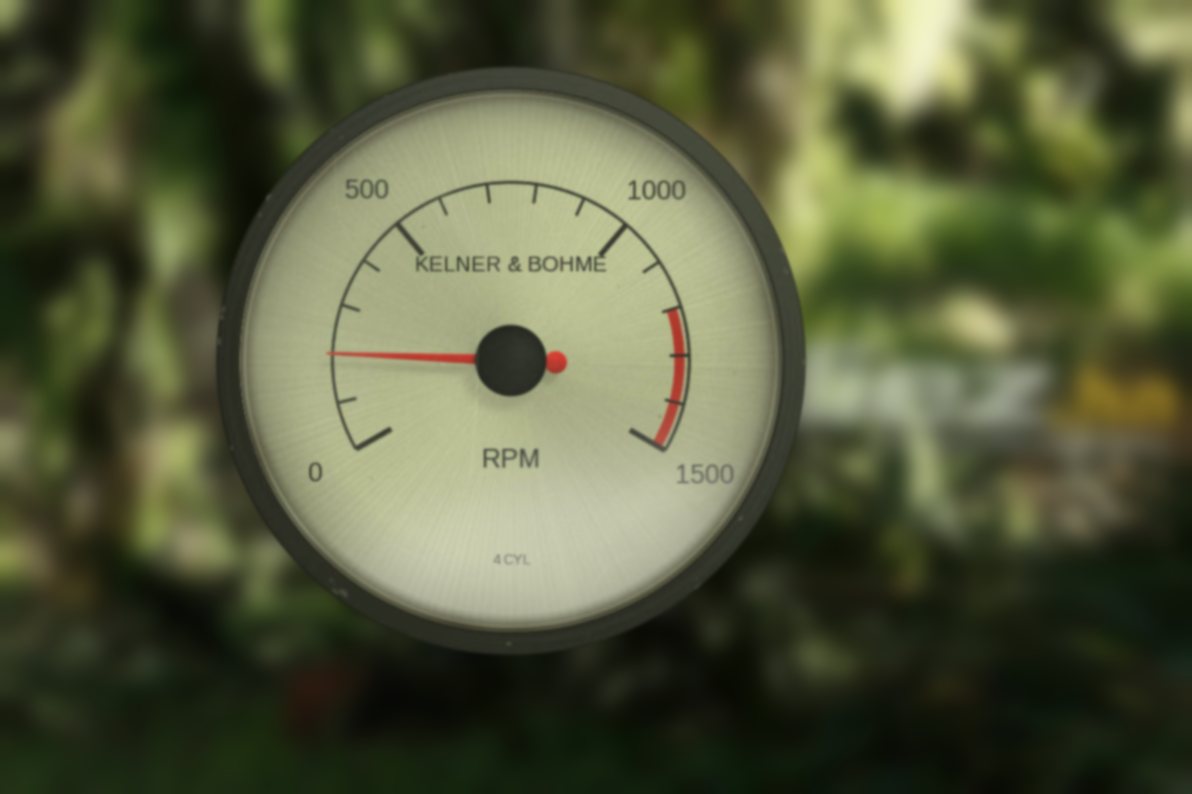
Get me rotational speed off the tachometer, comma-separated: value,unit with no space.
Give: 200,rpm
